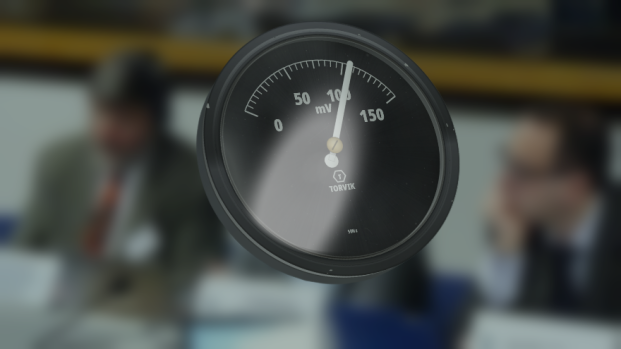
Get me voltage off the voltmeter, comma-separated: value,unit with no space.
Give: 105,mV
